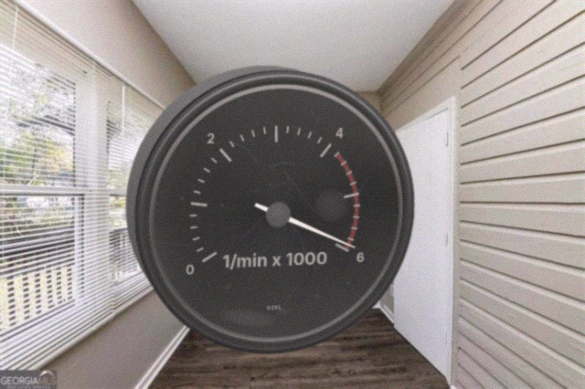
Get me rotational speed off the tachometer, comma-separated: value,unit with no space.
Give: 5900,rpm
